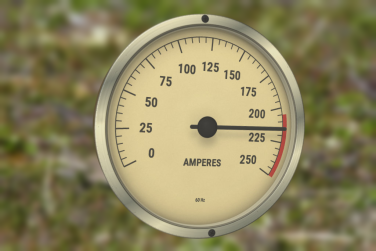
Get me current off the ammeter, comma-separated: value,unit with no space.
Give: 215,A
